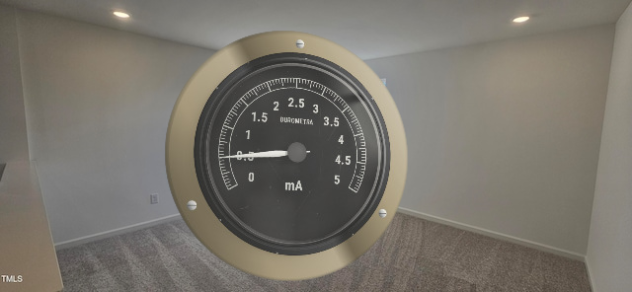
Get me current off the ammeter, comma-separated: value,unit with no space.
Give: 0.5,mA
